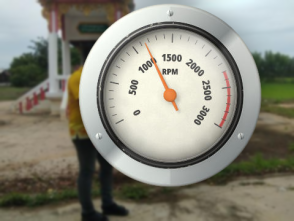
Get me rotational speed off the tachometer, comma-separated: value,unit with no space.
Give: 1150,rpm
